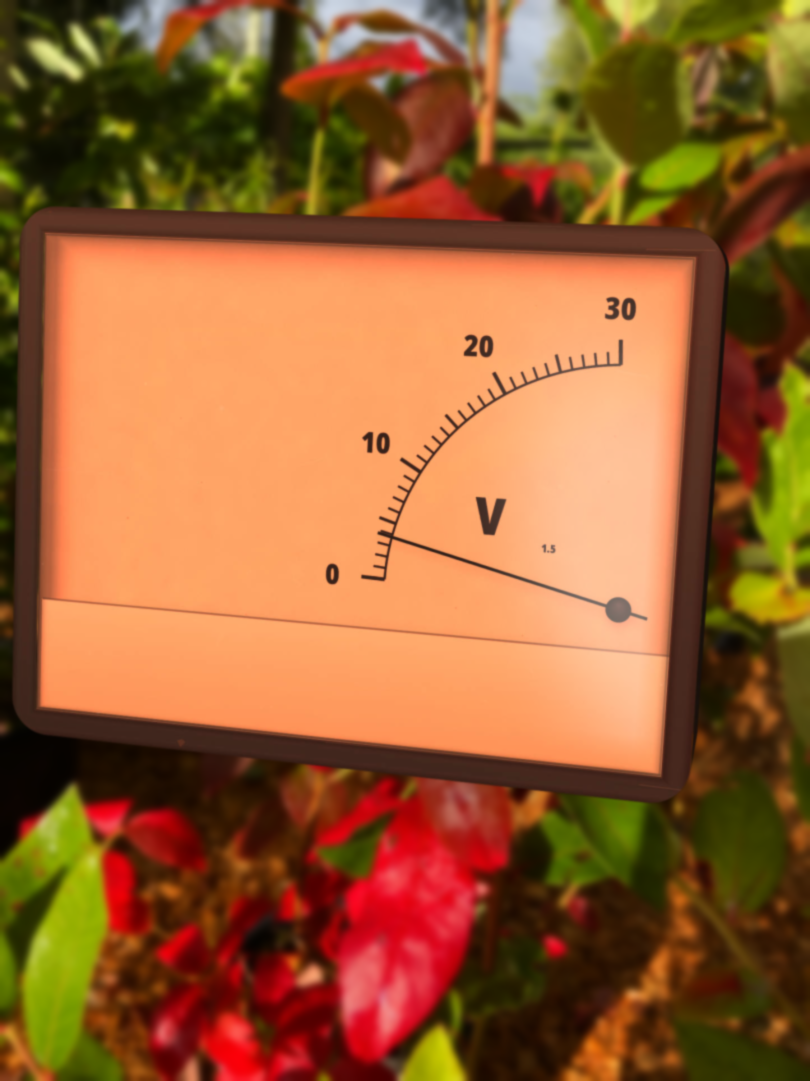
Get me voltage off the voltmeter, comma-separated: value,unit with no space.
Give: 4,V
